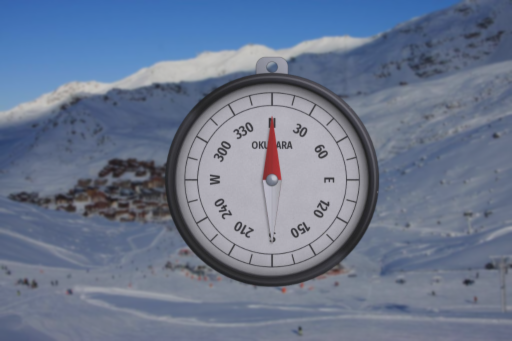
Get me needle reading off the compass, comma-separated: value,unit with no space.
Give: 0,°
